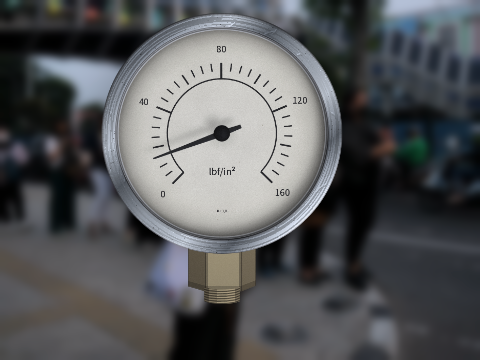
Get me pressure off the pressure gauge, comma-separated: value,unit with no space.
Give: 15,psi
